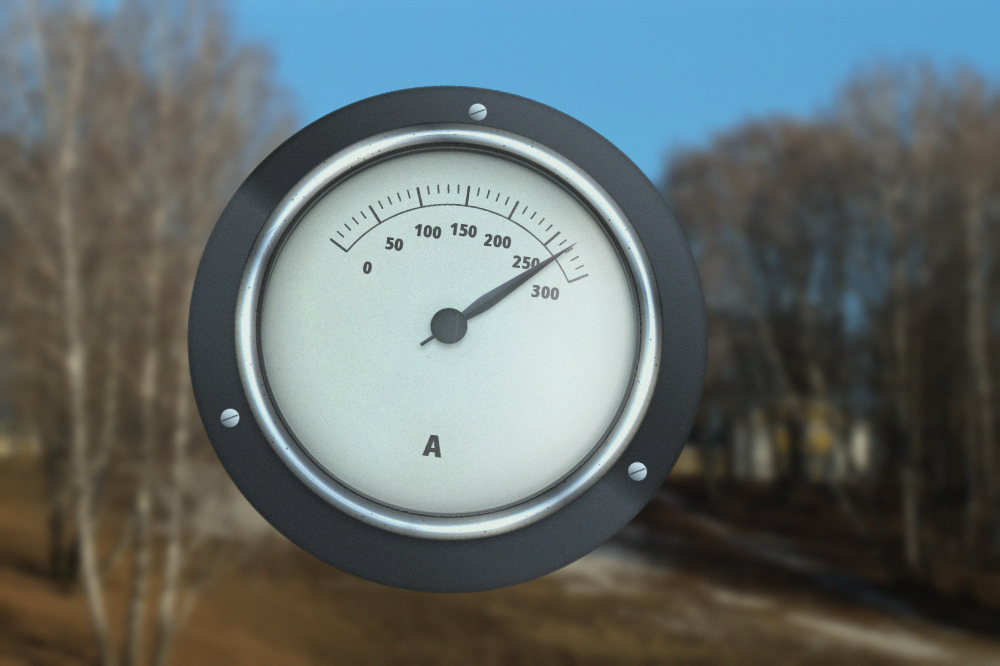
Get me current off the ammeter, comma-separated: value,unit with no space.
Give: 270,A
